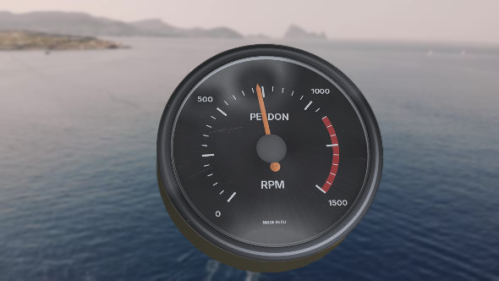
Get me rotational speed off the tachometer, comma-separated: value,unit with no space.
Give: 725,rpm
